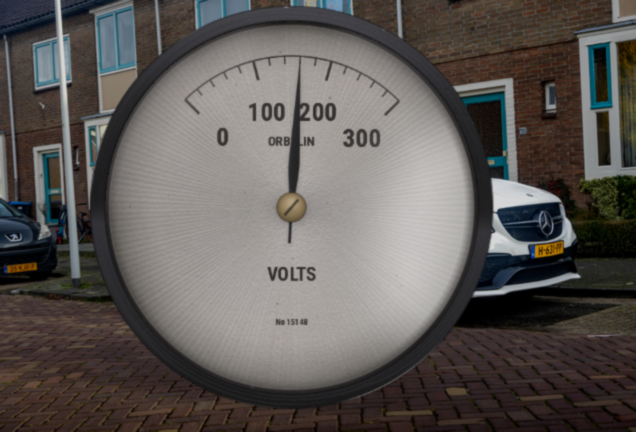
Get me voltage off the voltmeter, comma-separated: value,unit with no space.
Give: 160,V
